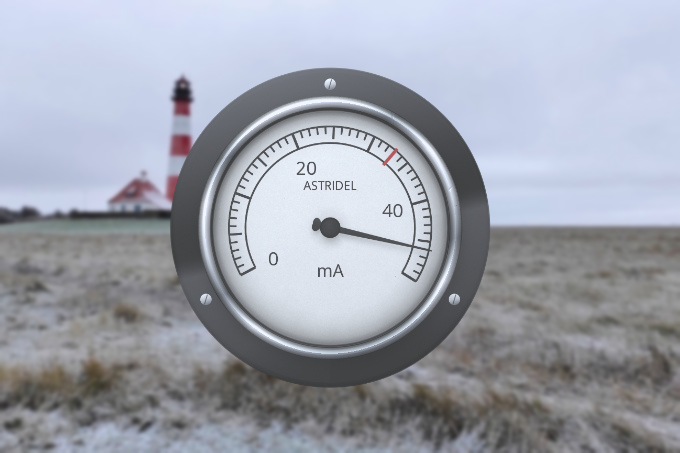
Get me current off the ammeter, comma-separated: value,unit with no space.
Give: 46,mA
